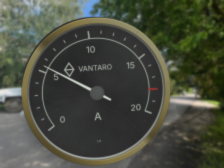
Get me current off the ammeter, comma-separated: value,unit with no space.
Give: 5.5,A
